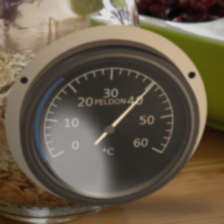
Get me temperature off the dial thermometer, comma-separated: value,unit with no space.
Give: 40,°C
